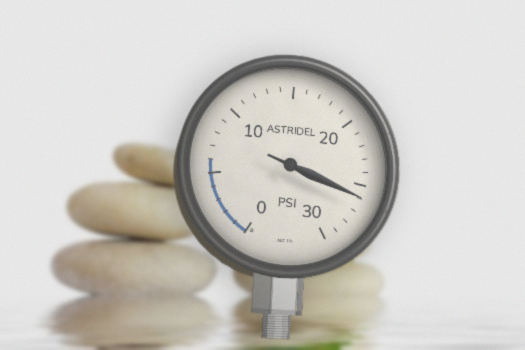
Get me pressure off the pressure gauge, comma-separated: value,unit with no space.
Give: 26,psi
